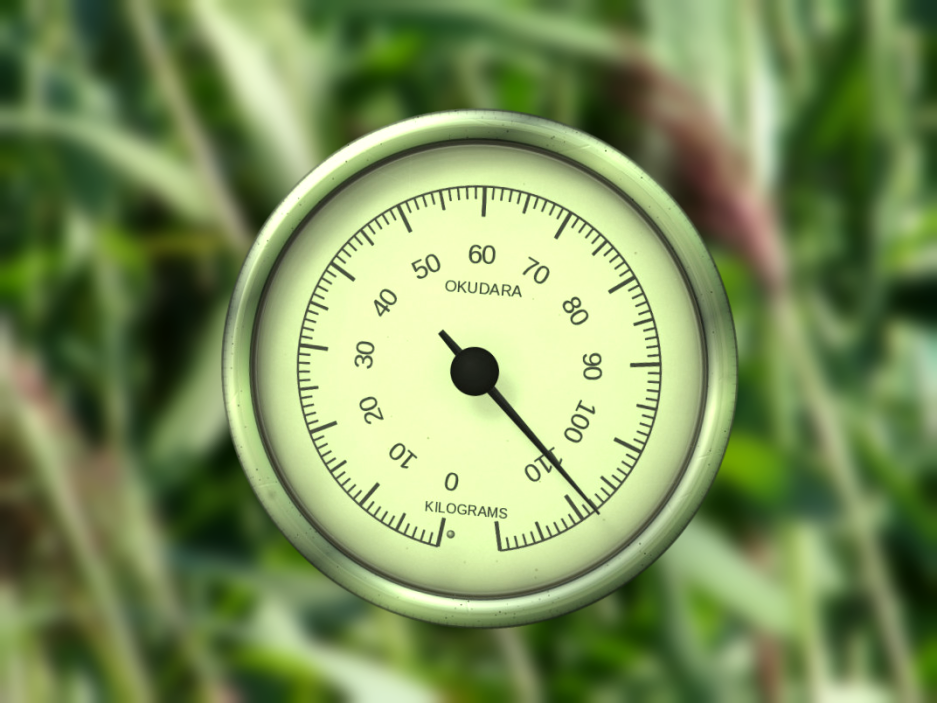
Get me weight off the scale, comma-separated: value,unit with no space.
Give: 108,kg
